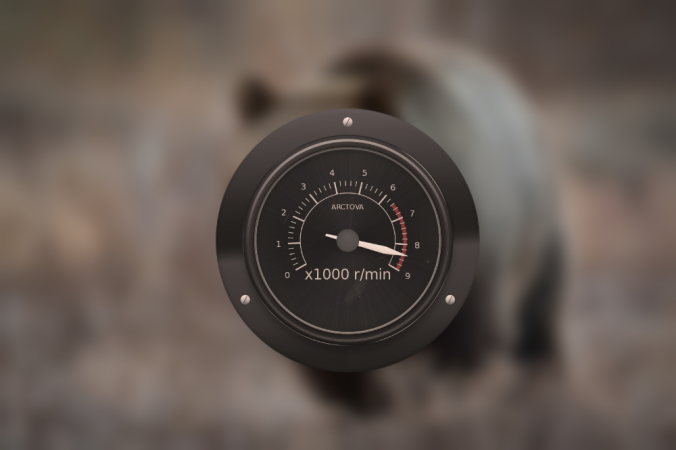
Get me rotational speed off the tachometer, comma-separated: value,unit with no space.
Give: 8400,rpm
